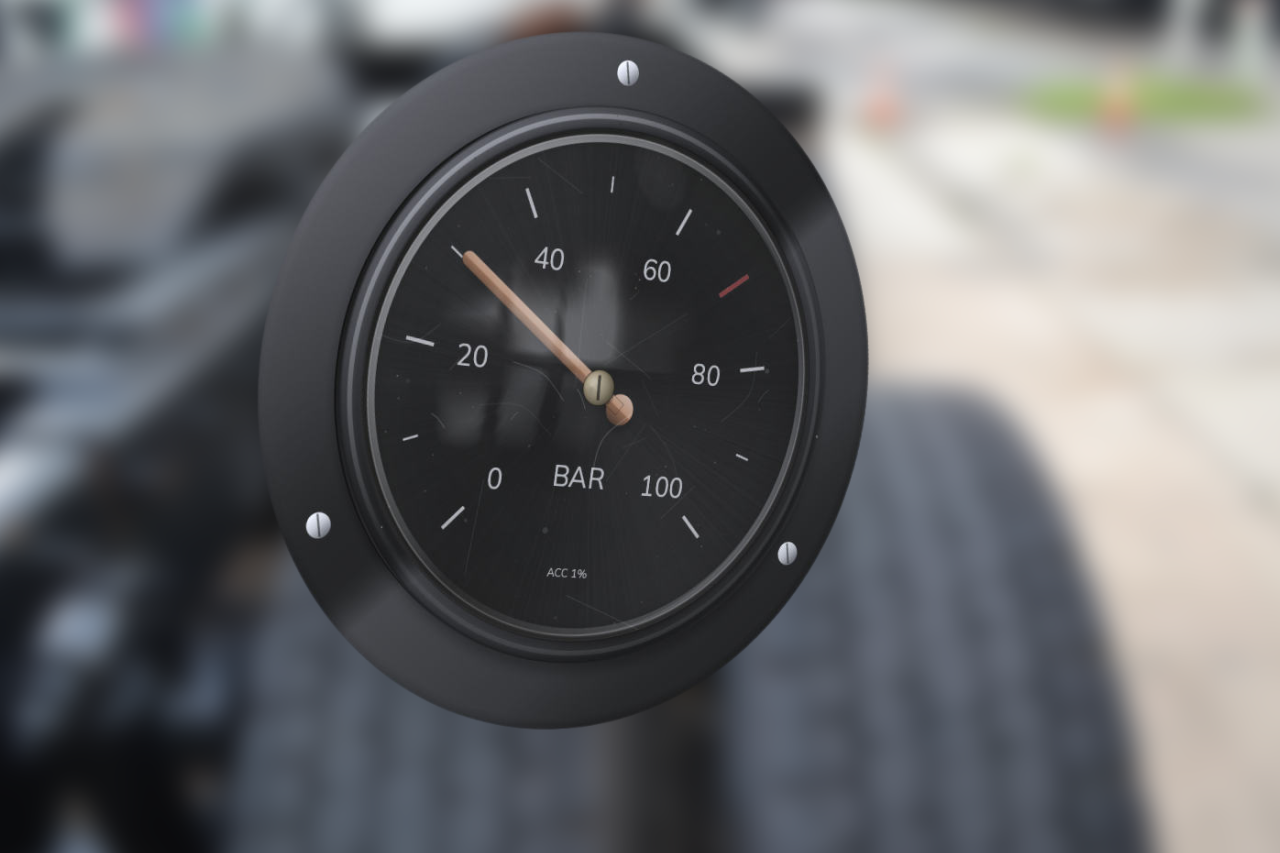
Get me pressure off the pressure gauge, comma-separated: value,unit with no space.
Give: 30,bar
